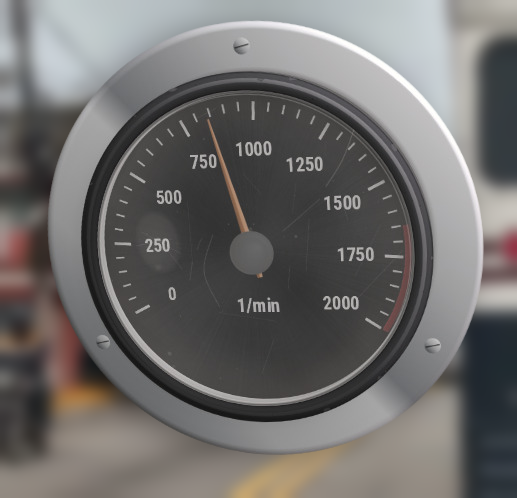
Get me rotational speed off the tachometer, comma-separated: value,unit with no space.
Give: 850,rpm
